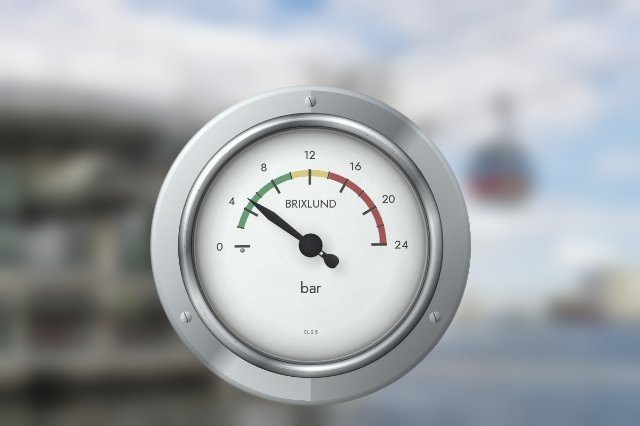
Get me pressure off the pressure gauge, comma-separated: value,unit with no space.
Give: 5,bar
